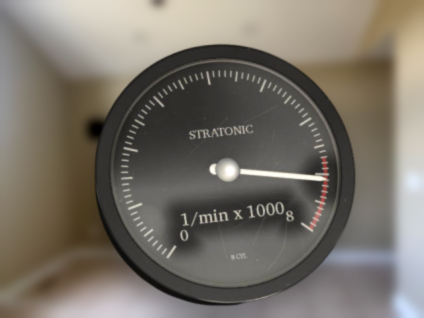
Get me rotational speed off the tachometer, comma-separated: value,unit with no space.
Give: 7100,rpm
